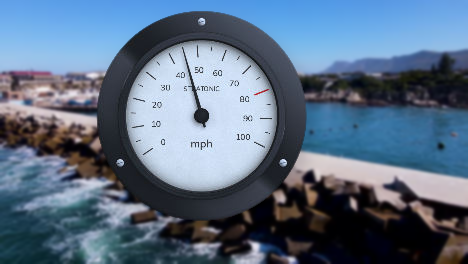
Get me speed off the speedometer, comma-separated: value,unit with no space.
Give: 45,mph
